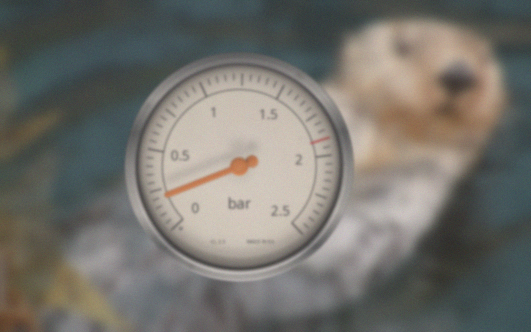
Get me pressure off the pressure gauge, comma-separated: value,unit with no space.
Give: 0.2,bar
